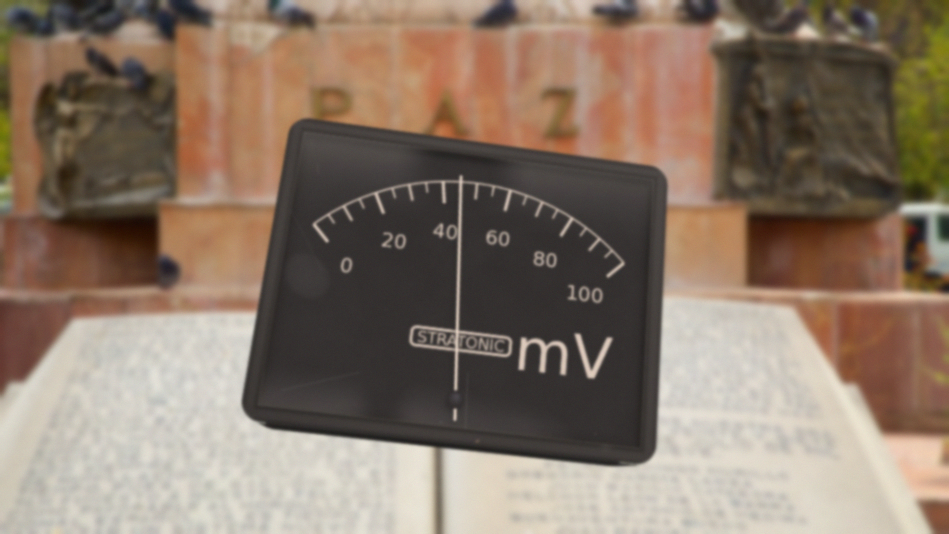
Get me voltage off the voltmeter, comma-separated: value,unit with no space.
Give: 45,mV
